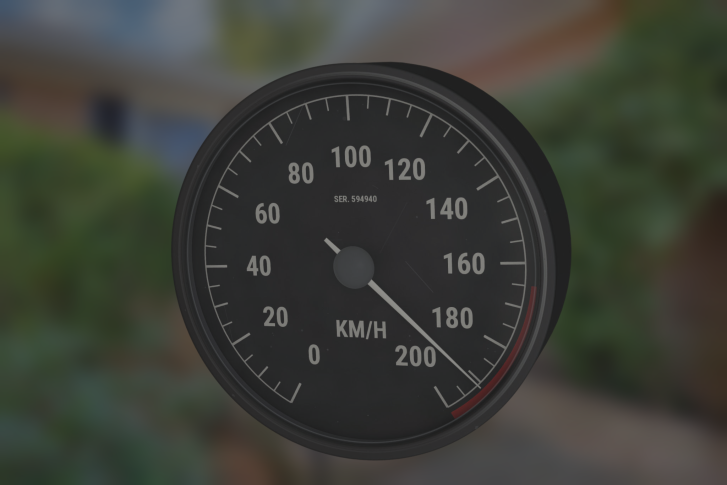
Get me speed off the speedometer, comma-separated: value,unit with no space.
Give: 190,km/h
